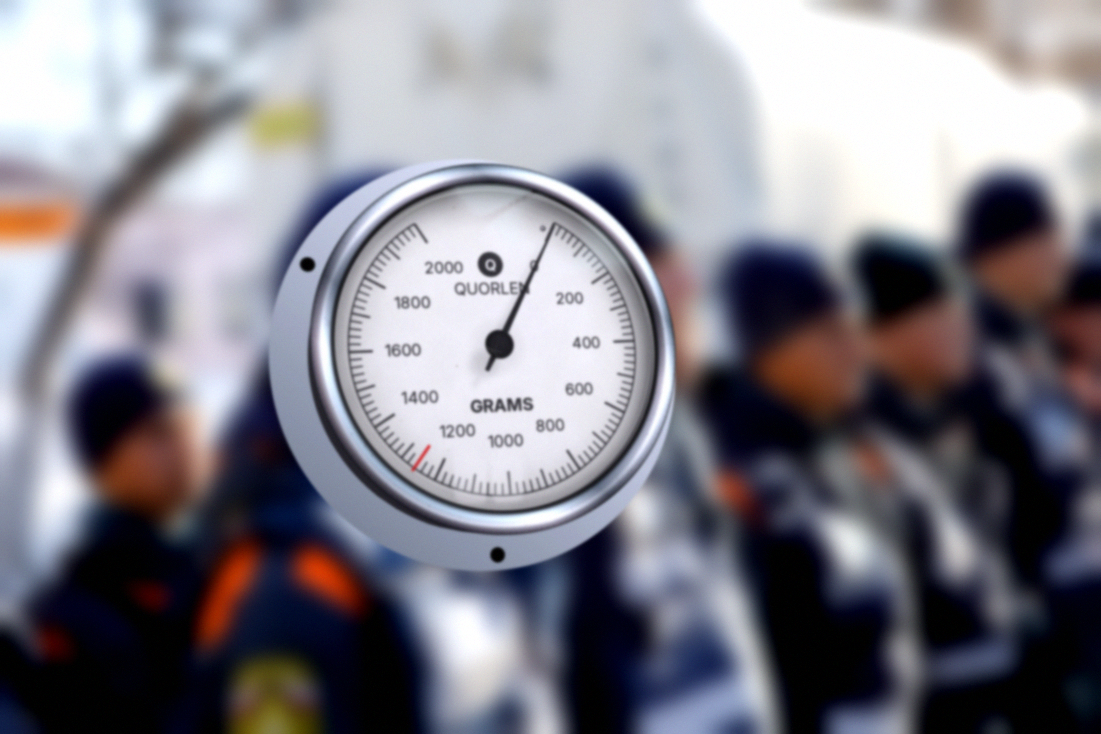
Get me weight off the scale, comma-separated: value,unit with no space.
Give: 0,g
